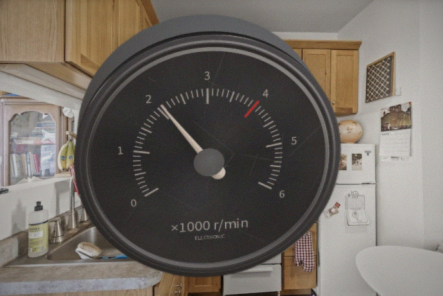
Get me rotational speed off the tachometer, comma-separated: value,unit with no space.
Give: 2100,rpm
